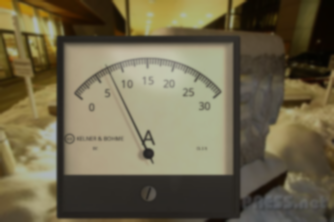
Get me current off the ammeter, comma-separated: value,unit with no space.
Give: 7.5,A
